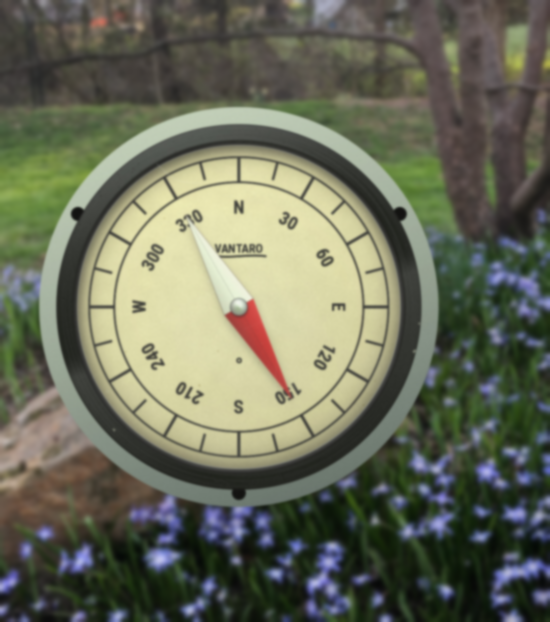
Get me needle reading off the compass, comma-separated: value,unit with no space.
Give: 150,°
